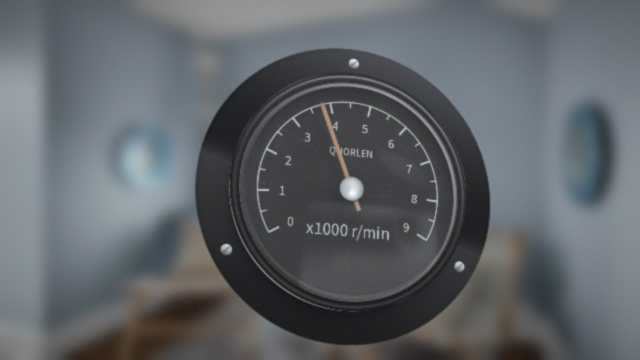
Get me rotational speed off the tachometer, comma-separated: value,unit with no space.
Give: 3750,rpm
